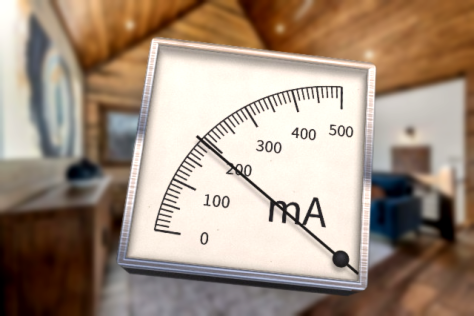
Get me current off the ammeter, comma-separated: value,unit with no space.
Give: 190,mA
